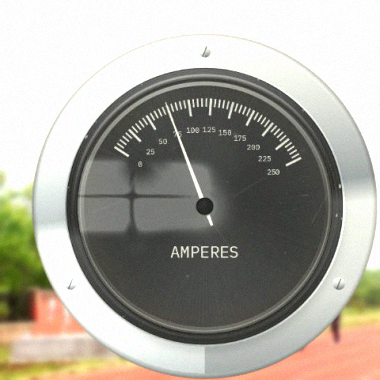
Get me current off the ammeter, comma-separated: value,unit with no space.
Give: 75,A
